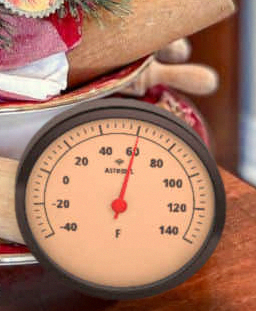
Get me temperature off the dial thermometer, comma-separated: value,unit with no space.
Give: 60,°F
